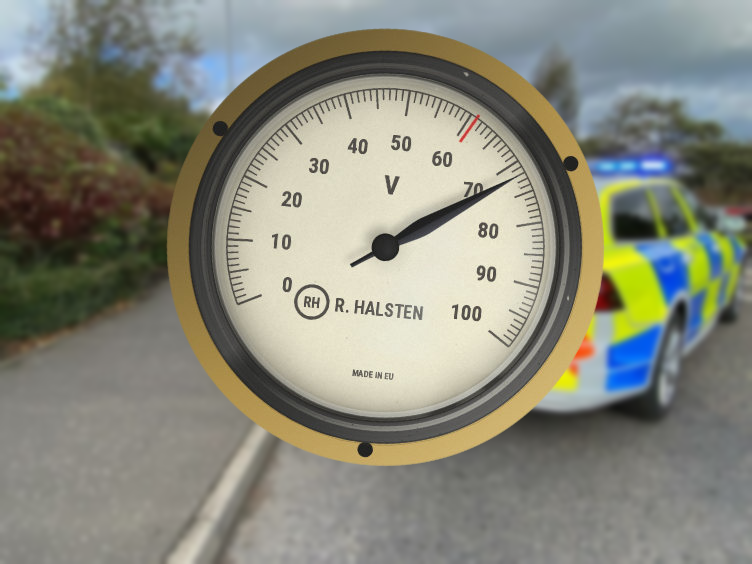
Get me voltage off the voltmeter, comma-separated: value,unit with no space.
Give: 72,V
